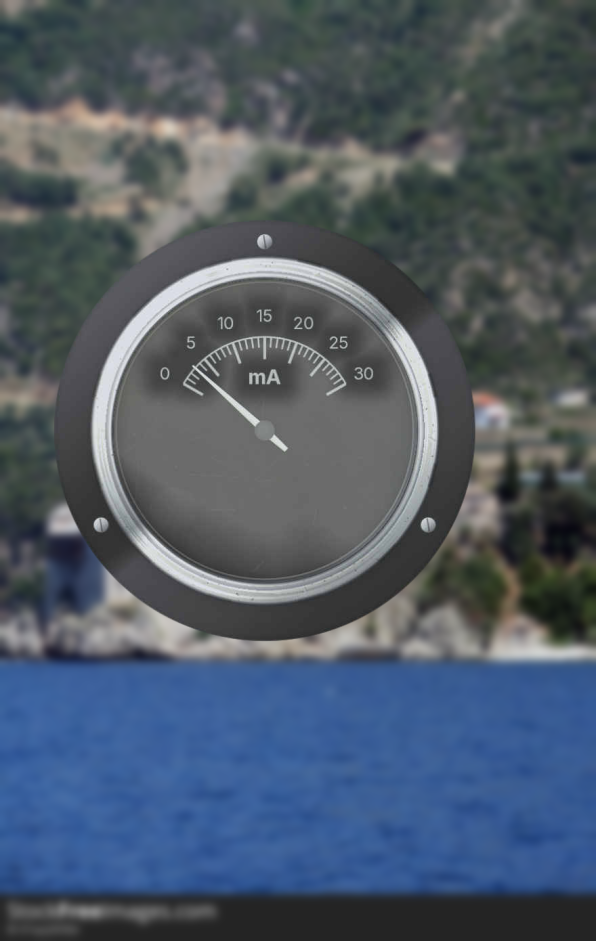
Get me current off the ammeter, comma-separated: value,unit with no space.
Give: 3,mA
